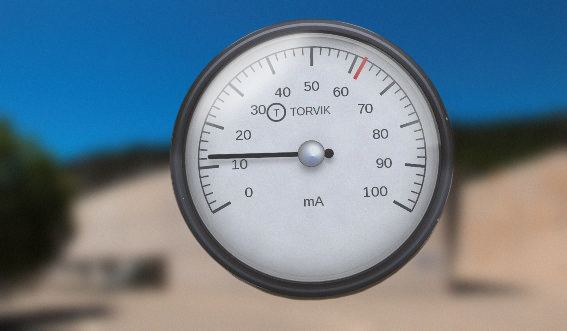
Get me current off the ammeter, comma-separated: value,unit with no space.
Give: 12,mA
